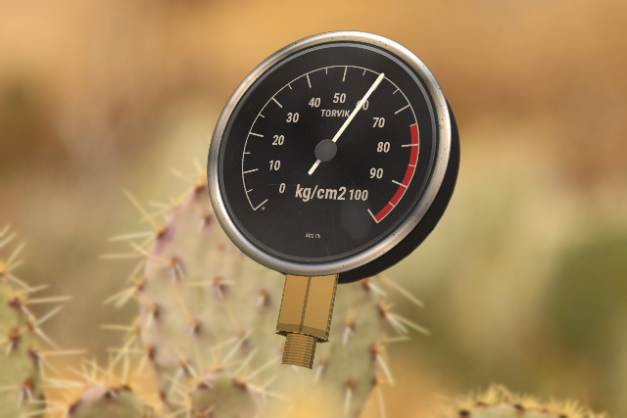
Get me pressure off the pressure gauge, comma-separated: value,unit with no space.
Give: 60,kg/cm²
